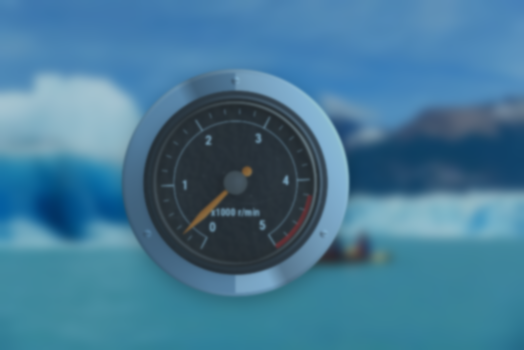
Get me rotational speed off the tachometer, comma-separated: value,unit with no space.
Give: 300,rpm
